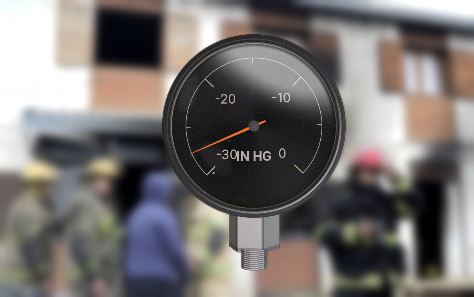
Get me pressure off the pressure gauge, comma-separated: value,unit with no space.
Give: -27.5,inHg
